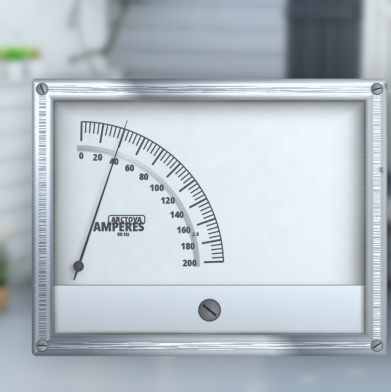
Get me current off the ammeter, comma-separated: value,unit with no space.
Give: 40,A
